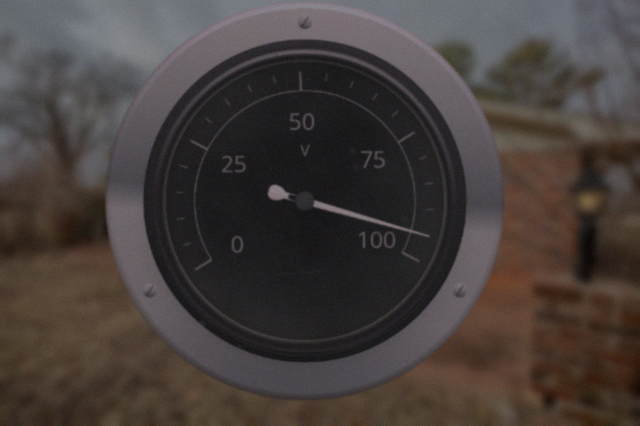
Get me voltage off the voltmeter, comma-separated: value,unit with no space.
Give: 95,V
